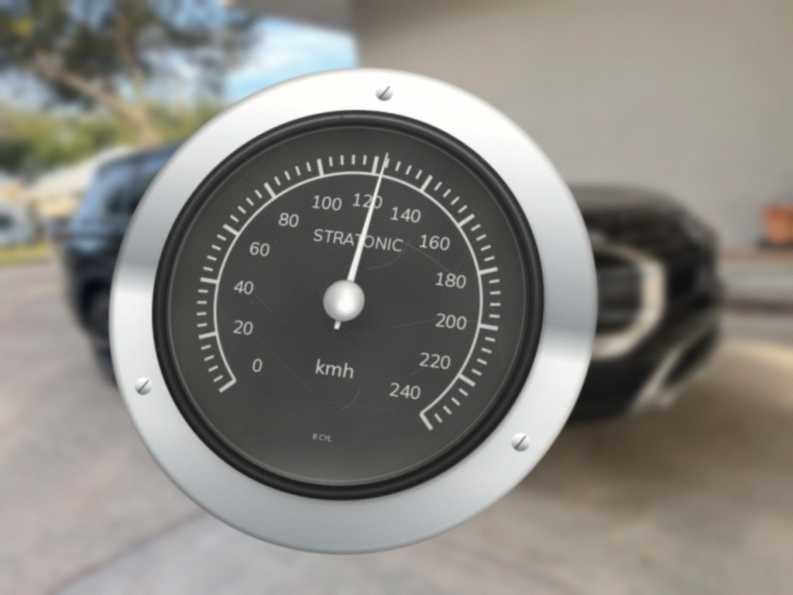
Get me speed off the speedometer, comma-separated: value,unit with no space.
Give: 124,km/h
